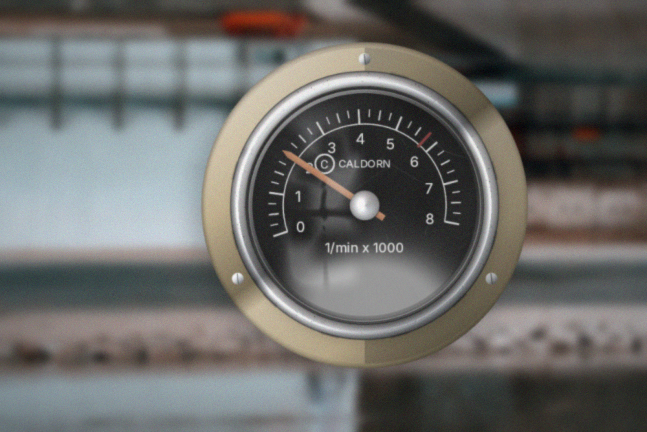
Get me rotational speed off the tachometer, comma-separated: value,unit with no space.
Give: 2000,rpm
